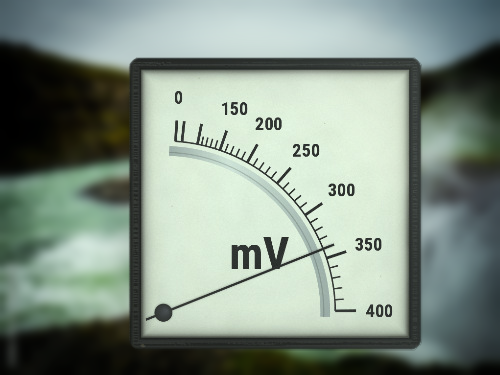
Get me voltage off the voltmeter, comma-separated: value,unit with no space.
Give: 340,mV
